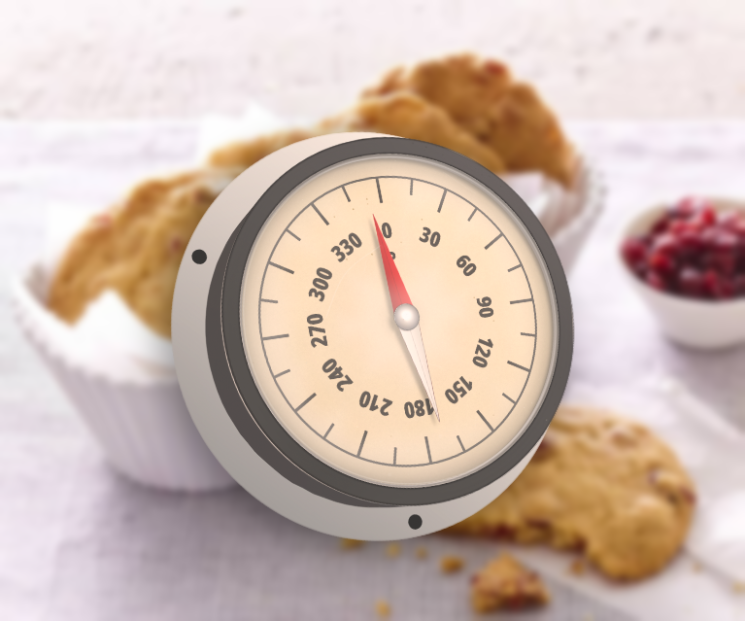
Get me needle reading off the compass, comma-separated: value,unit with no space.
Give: 352.5,°
